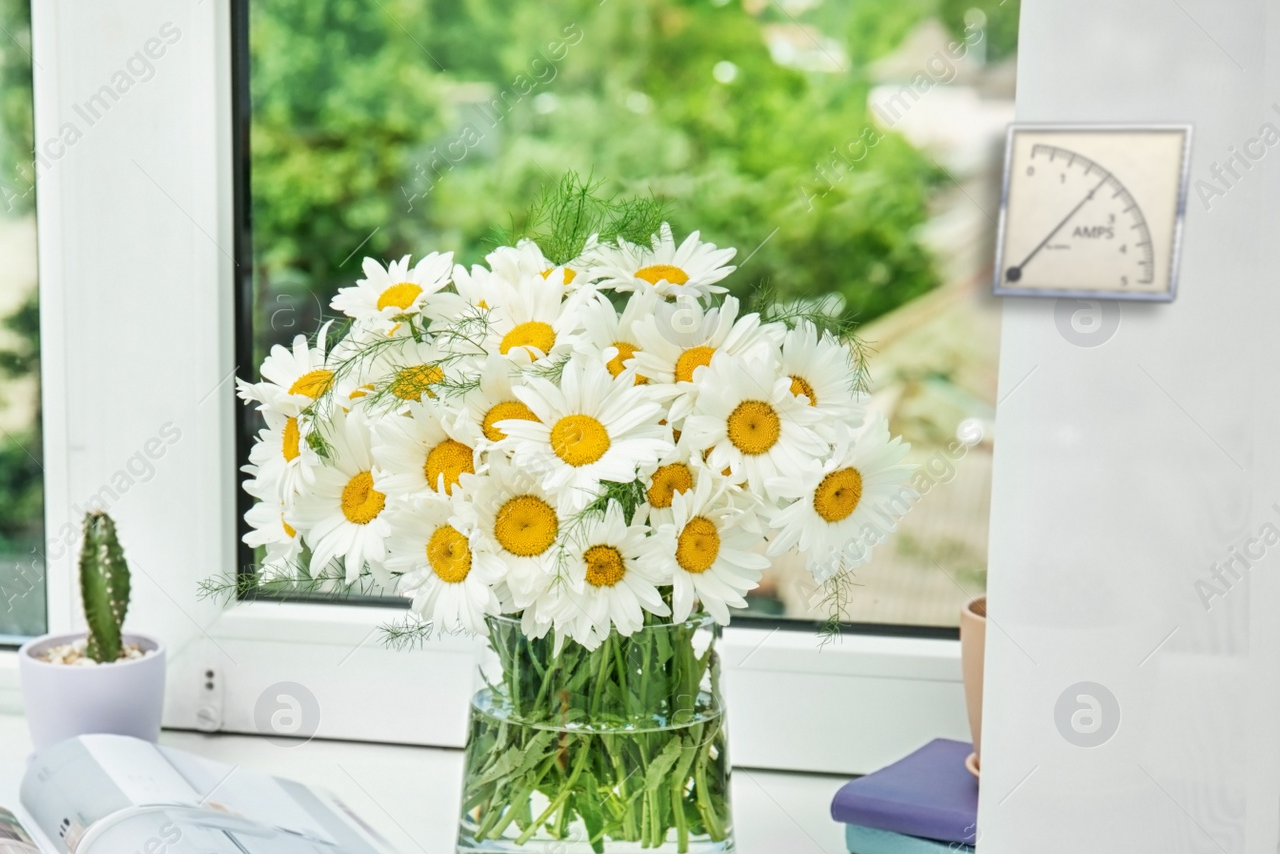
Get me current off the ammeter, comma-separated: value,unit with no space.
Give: 2,A
